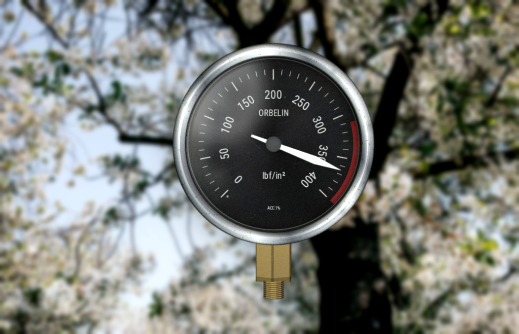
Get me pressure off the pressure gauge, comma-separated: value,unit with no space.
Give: 365,psi
